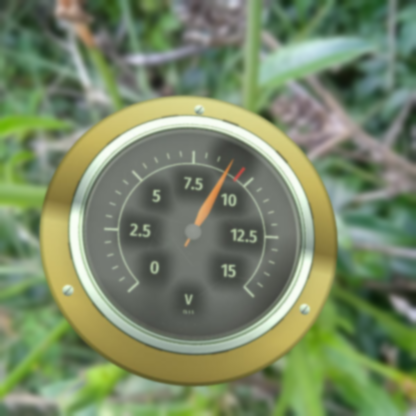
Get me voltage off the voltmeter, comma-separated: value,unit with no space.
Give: 9,V
